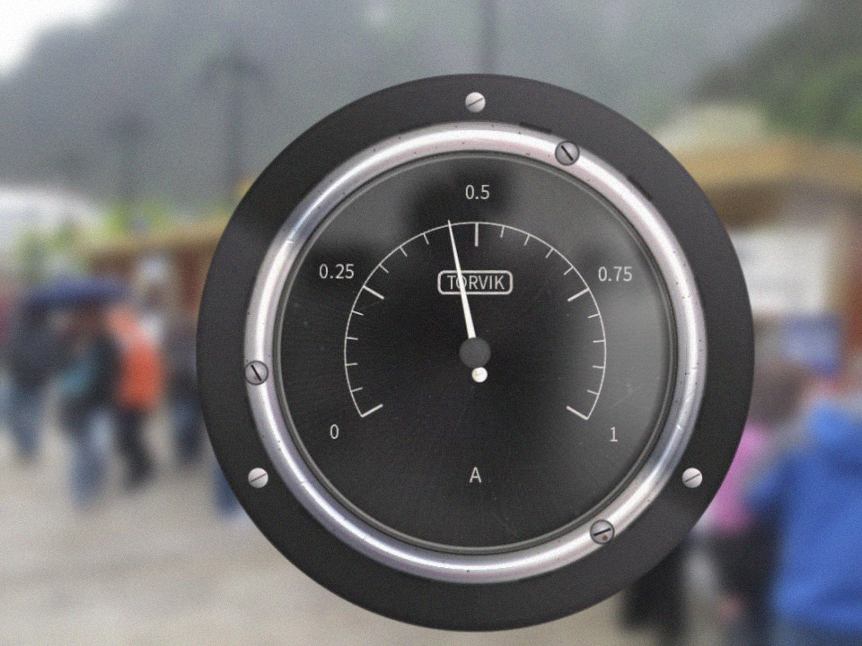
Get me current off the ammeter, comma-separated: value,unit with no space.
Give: 0.45,A
